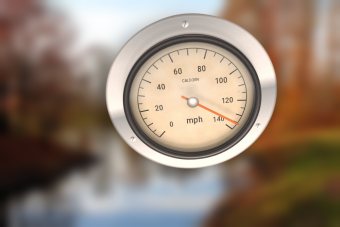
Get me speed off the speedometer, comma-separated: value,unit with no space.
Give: 135,mph
